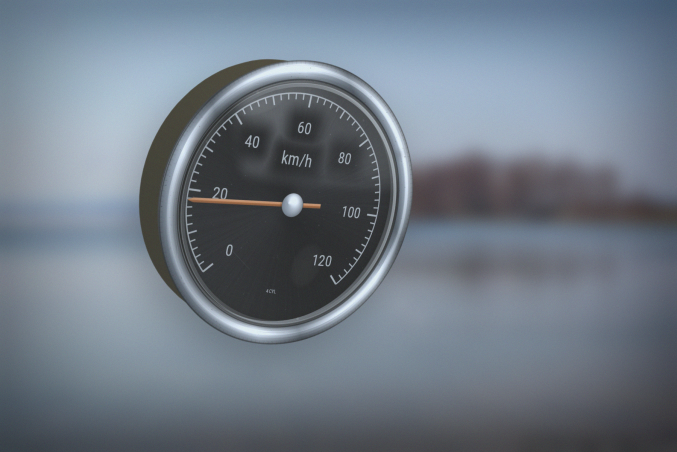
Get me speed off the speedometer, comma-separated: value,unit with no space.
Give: 18,km/h
